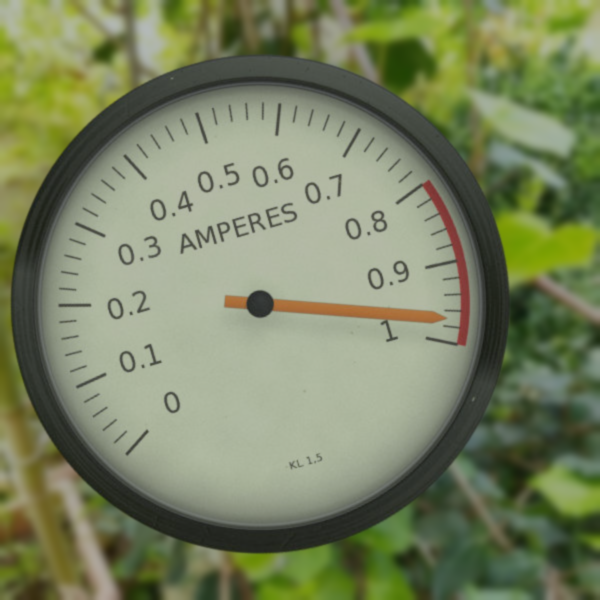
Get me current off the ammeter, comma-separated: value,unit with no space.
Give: 0.97,A
